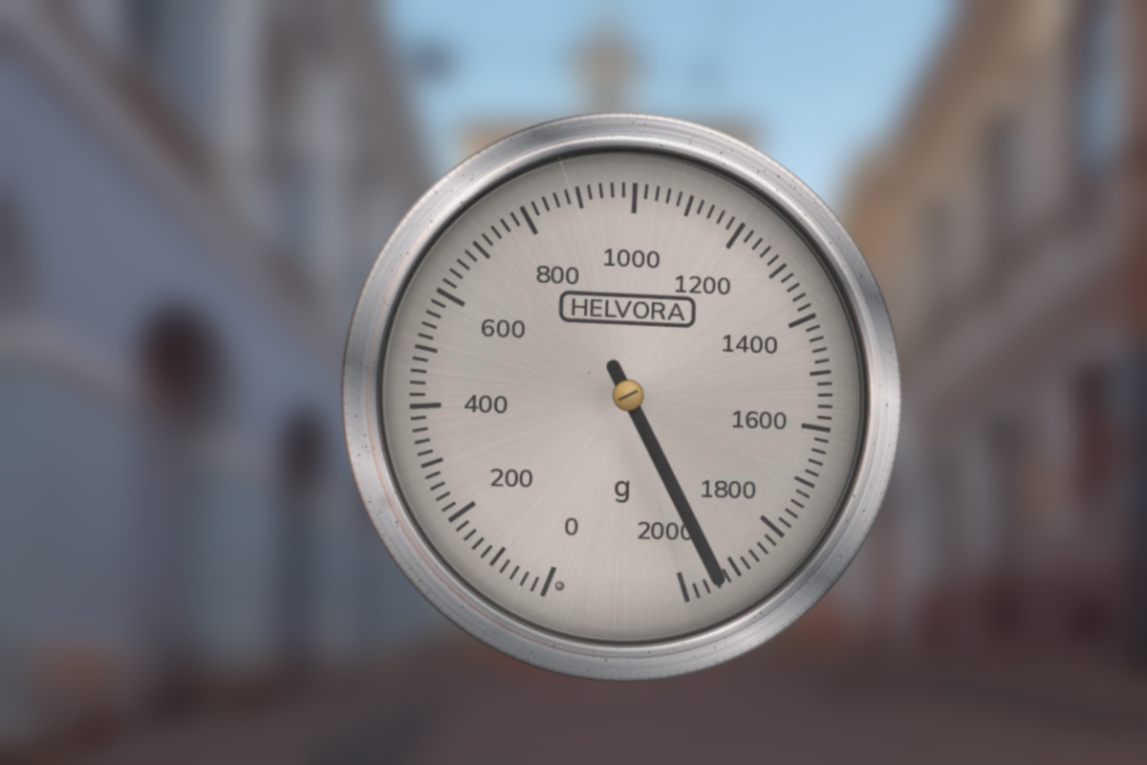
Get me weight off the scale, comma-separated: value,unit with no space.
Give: 1940,g
